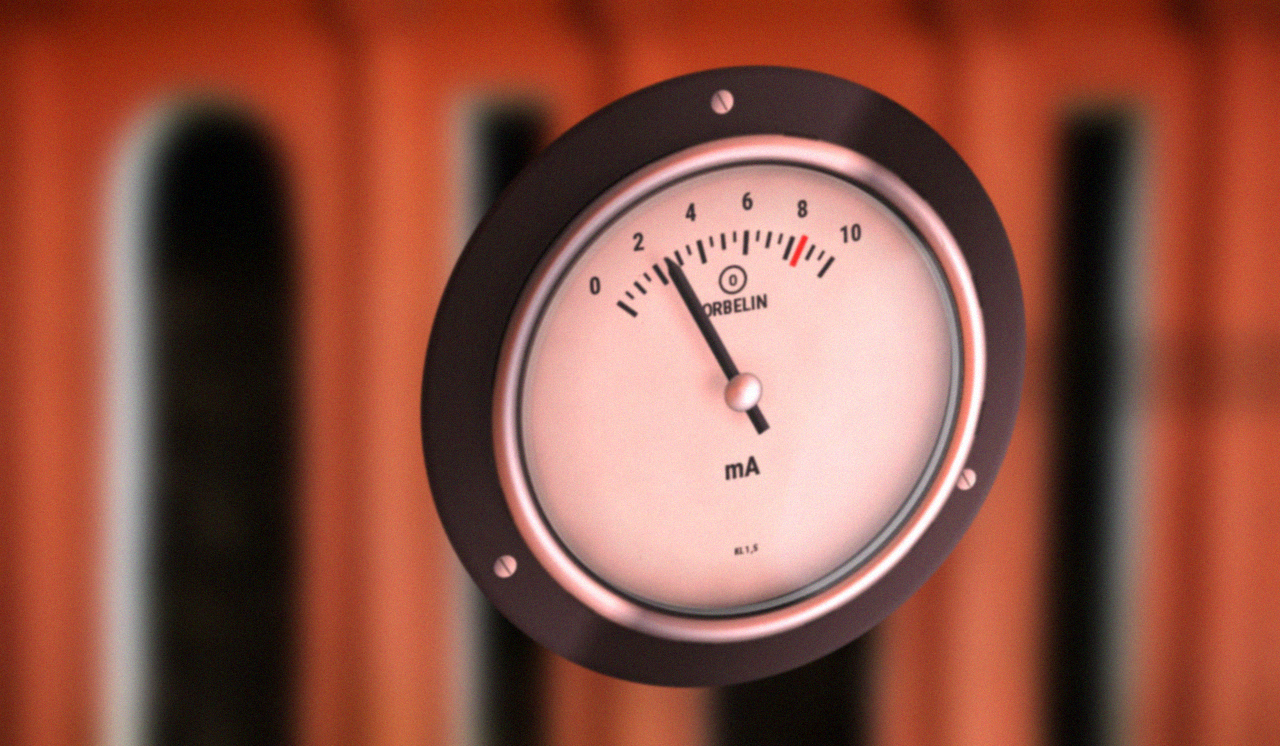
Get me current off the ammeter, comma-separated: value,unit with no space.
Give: 2.5,mA
